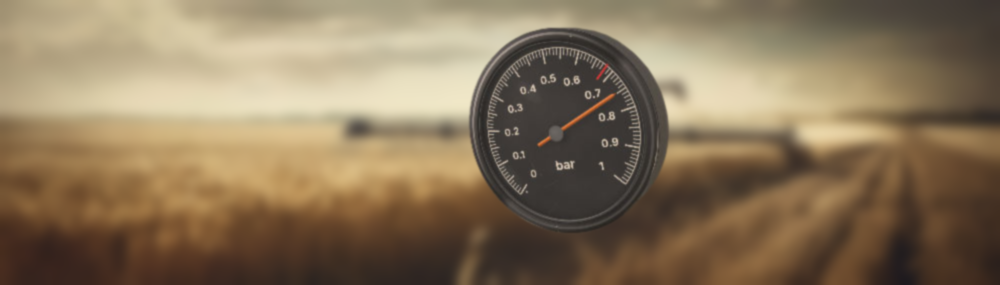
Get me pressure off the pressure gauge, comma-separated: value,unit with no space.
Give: 0.75,bar
